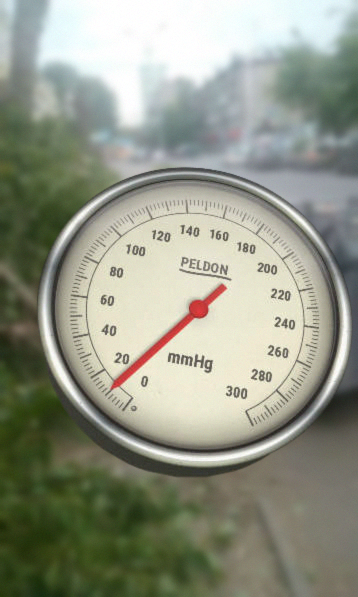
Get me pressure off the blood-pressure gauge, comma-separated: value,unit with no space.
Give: 10,mmHg
